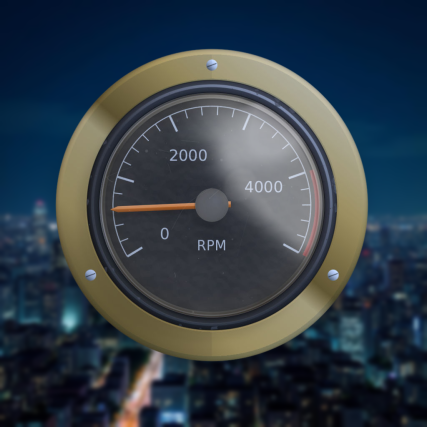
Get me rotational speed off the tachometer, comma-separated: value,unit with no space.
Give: 600,rpm
